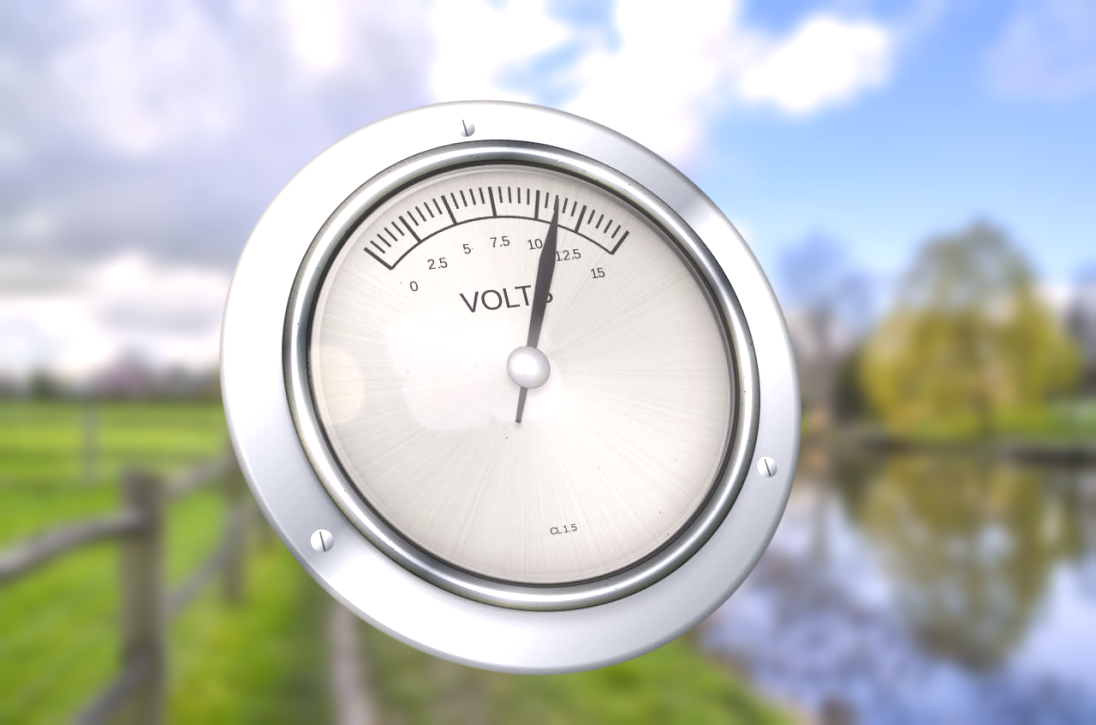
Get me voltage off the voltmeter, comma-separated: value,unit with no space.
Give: 11,V
